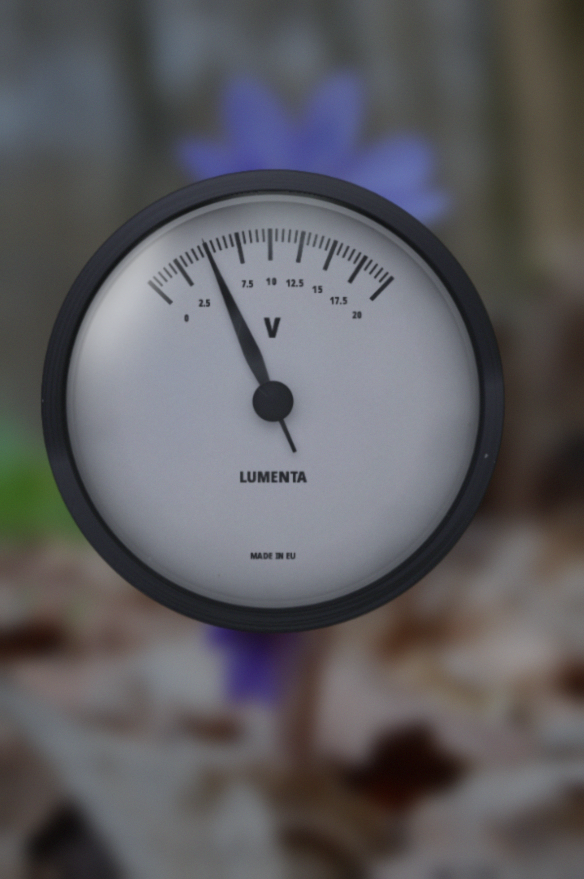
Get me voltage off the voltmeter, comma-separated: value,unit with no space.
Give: 5,V
